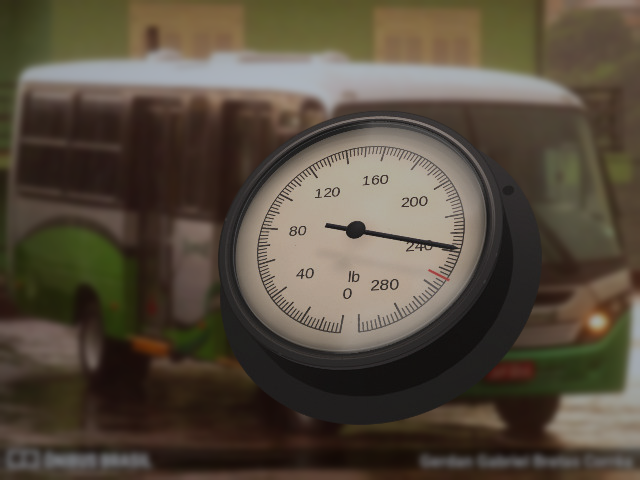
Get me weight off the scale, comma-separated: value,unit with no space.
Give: 240,lb
